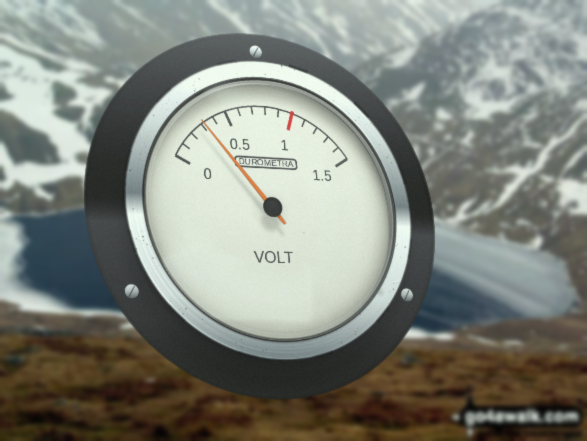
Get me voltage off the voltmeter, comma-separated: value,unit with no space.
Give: 0.3,V
